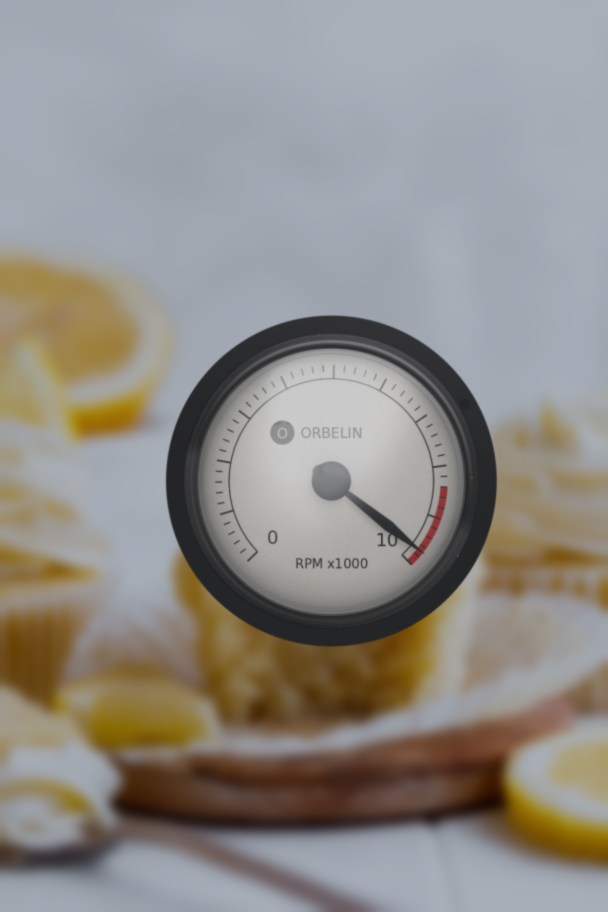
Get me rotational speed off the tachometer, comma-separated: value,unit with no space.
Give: 9700,rpm
